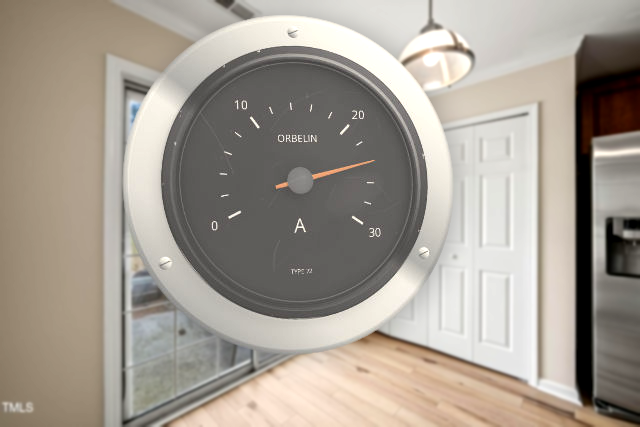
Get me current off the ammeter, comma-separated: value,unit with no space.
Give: 24,A
